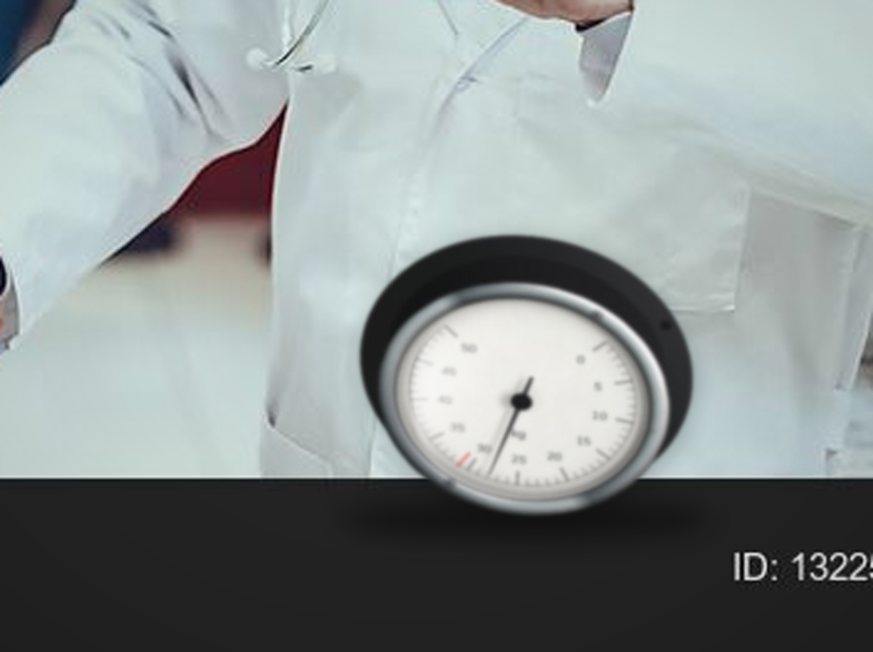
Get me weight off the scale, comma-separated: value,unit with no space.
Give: 28,kg
